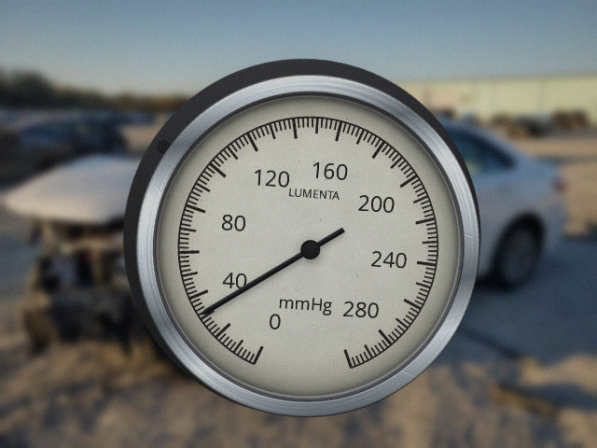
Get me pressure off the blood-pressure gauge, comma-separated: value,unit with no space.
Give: 32,mmHg
